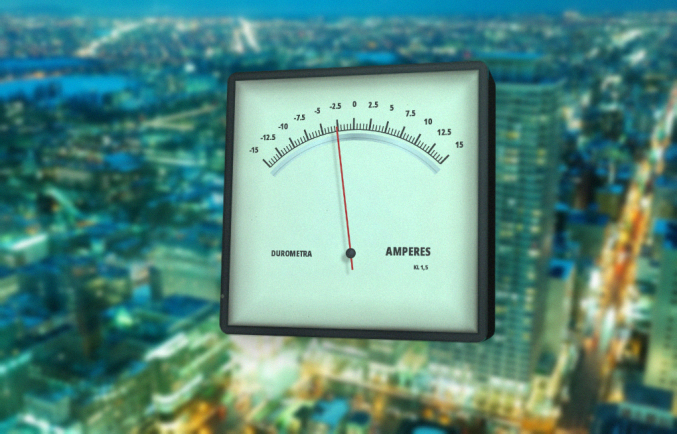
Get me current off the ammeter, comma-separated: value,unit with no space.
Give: -2.5,A
